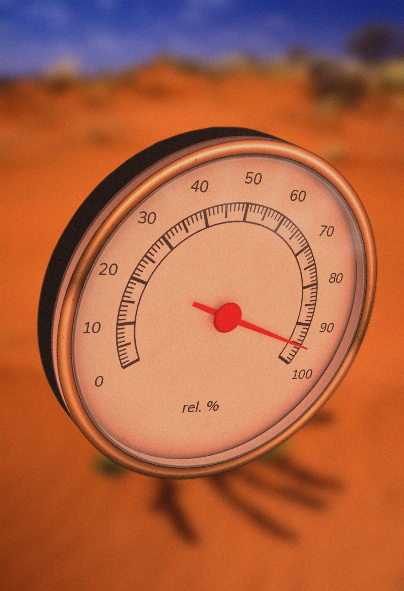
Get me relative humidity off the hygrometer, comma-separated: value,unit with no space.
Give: 95,%
